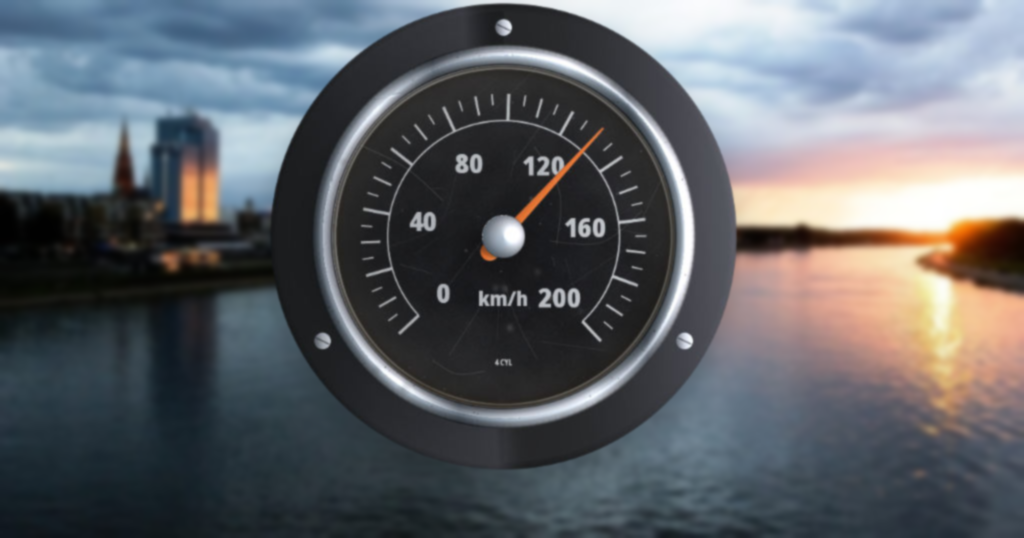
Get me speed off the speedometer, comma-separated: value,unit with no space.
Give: 130,km/h
